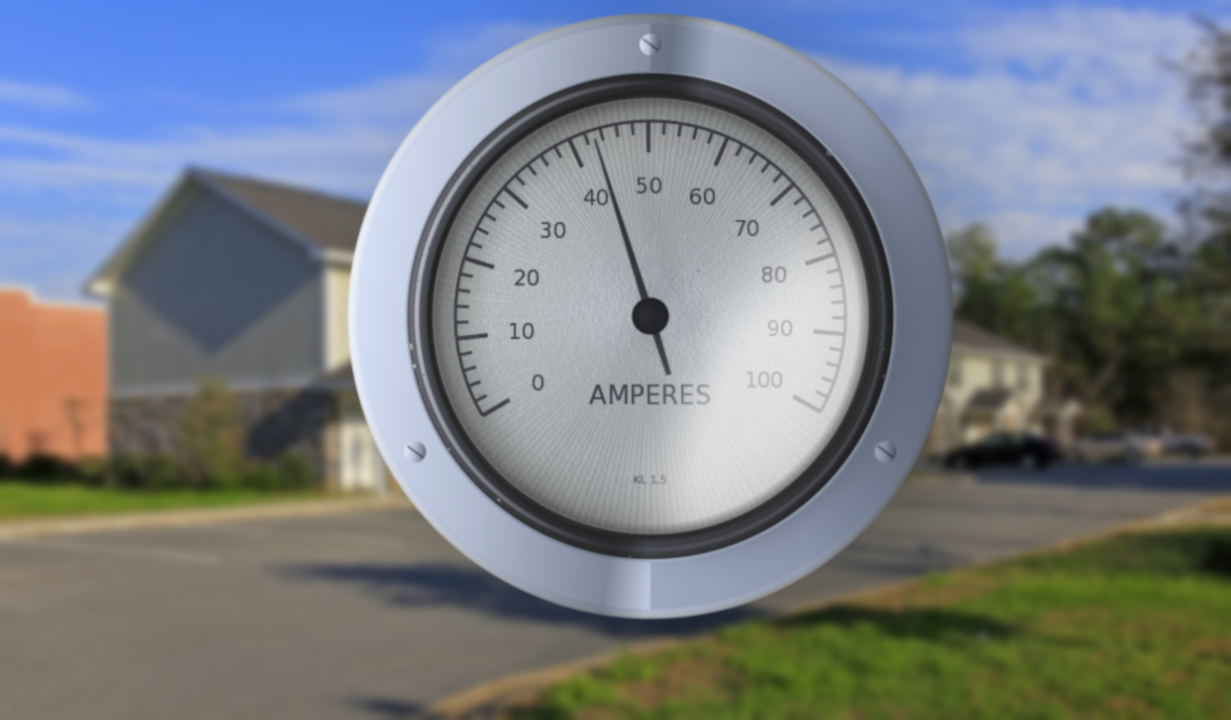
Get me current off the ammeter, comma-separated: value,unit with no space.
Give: 43,A
